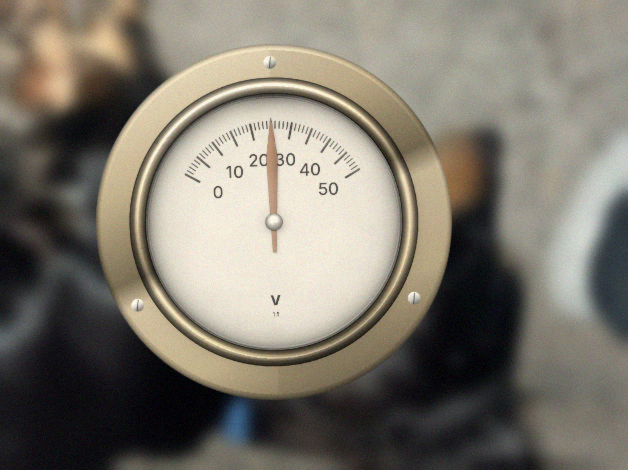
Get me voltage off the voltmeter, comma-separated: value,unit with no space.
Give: 25,V
